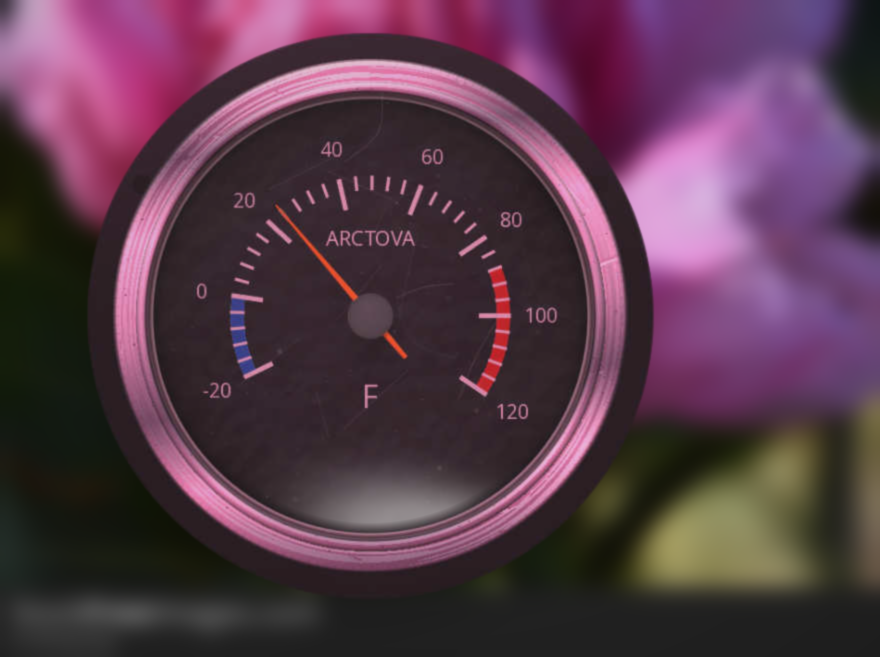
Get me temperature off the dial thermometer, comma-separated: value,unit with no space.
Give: 24,°F
